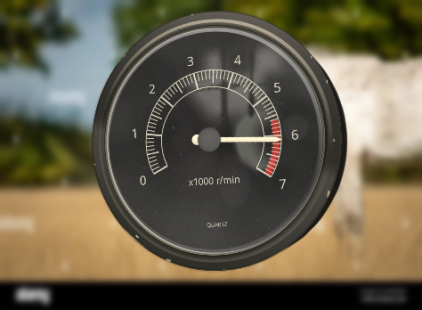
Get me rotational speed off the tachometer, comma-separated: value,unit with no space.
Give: 6100,rpm
